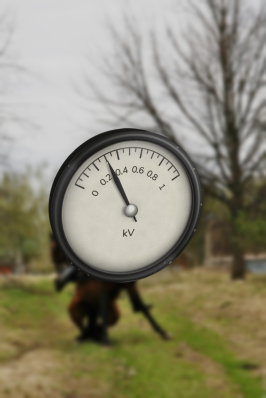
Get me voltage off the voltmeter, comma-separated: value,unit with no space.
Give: 0.3,kV
